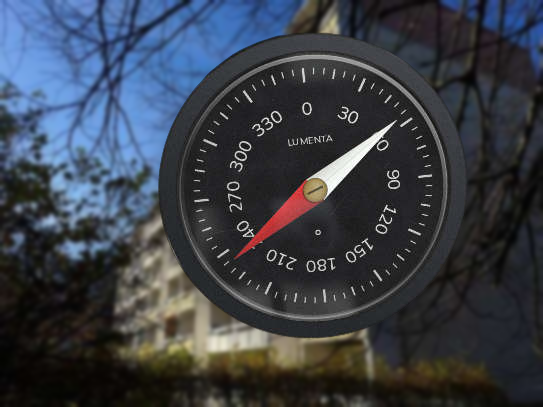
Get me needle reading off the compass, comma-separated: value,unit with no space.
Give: 235,°
